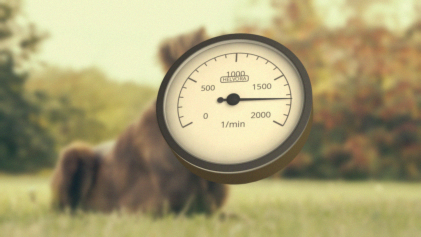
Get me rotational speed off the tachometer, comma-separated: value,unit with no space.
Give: 1750,rpm
